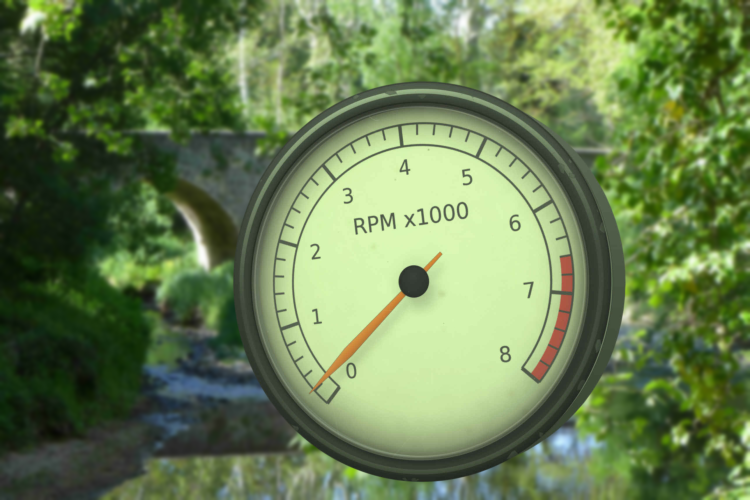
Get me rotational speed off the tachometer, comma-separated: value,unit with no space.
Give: 200,rpm
